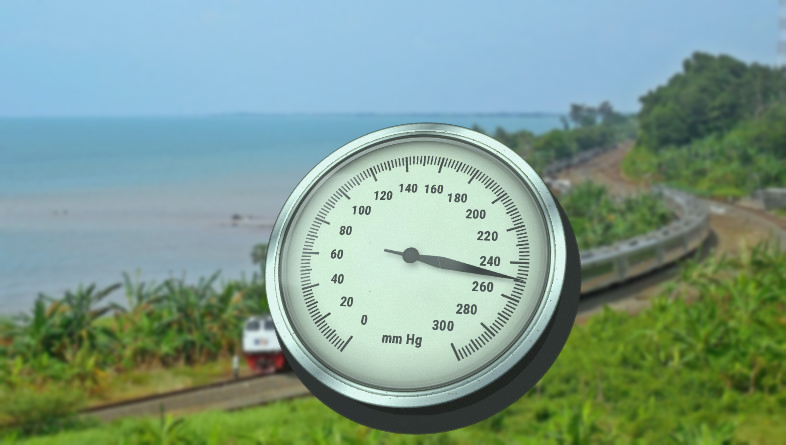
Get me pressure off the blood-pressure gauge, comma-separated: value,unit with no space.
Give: 250,mmHg
